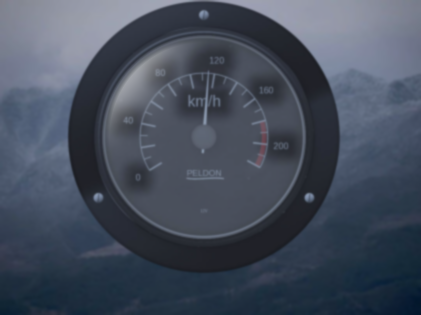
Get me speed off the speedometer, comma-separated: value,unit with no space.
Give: 115,km/h
